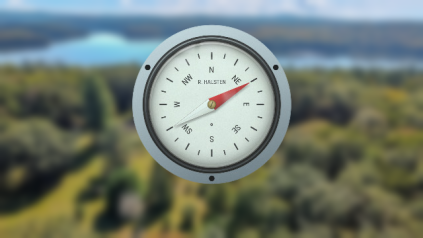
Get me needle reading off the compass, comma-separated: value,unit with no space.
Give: 60,°
